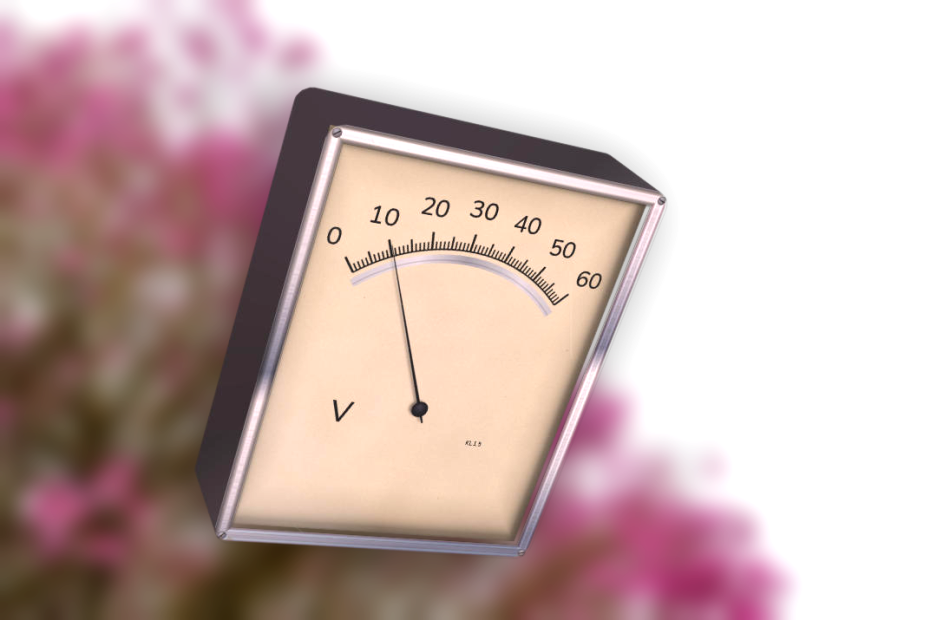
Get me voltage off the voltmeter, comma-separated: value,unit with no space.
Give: 10,V
